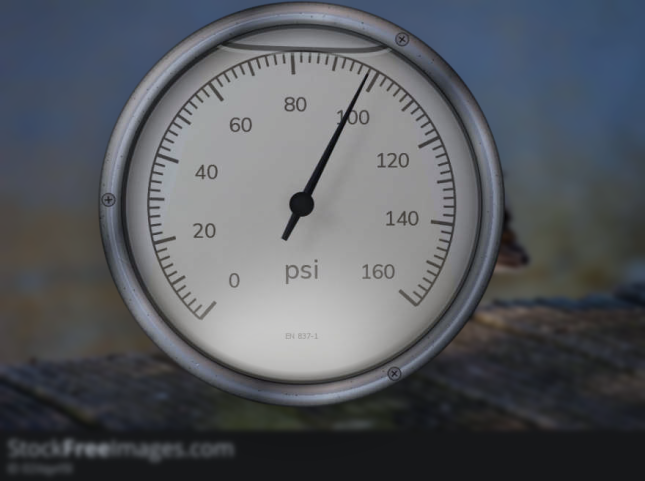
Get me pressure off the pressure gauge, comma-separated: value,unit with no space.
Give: 98,psi
